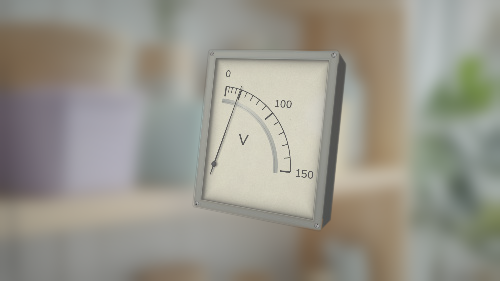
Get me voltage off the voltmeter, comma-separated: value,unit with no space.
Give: 50,V
